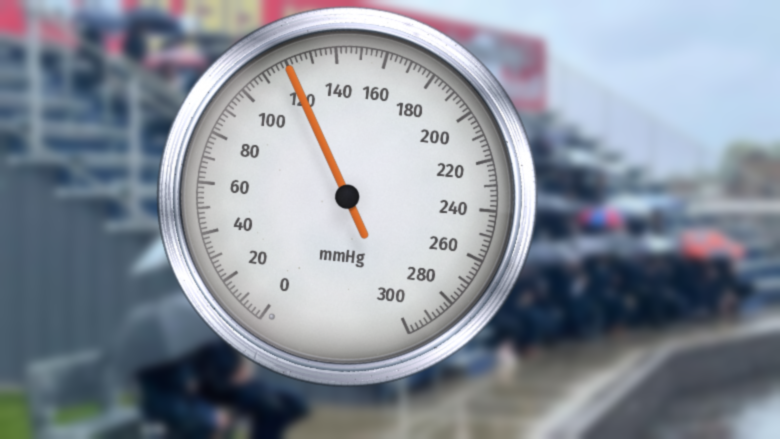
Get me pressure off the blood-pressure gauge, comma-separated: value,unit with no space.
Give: 120,mmHg
